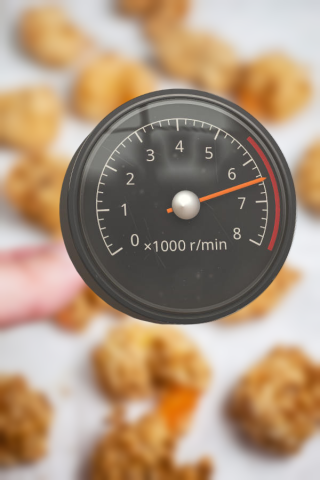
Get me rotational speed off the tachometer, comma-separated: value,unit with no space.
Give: 6500,rpm
